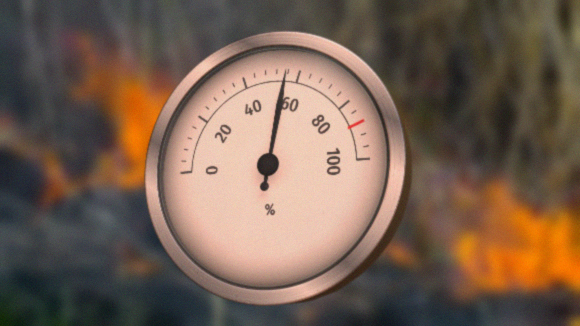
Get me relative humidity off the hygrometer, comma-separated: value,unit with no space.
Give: 56,%
